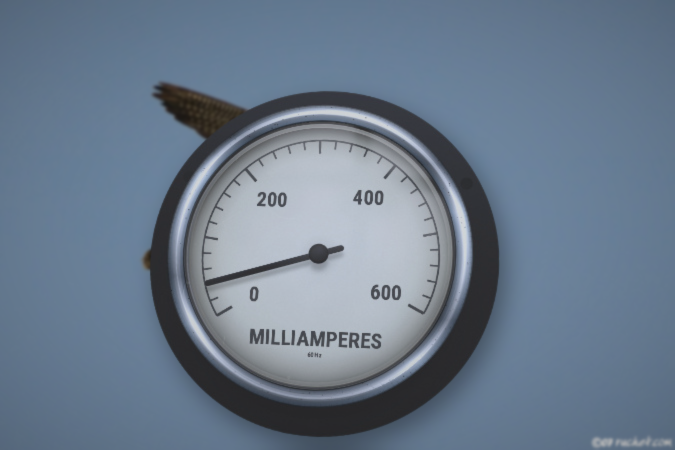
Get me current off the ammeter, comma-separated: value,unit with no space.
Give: 40,mA
